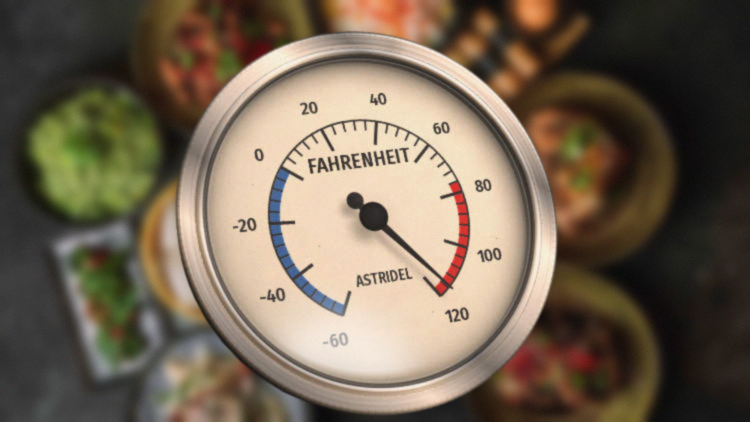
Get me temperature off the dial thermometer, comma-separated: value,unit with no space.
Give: 116,°F
